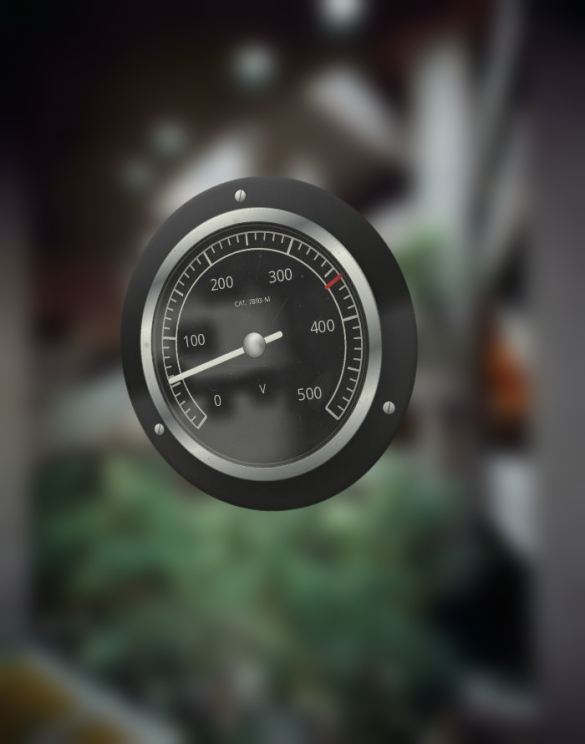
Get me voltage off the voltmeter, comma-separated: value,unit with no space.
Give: 55,V
